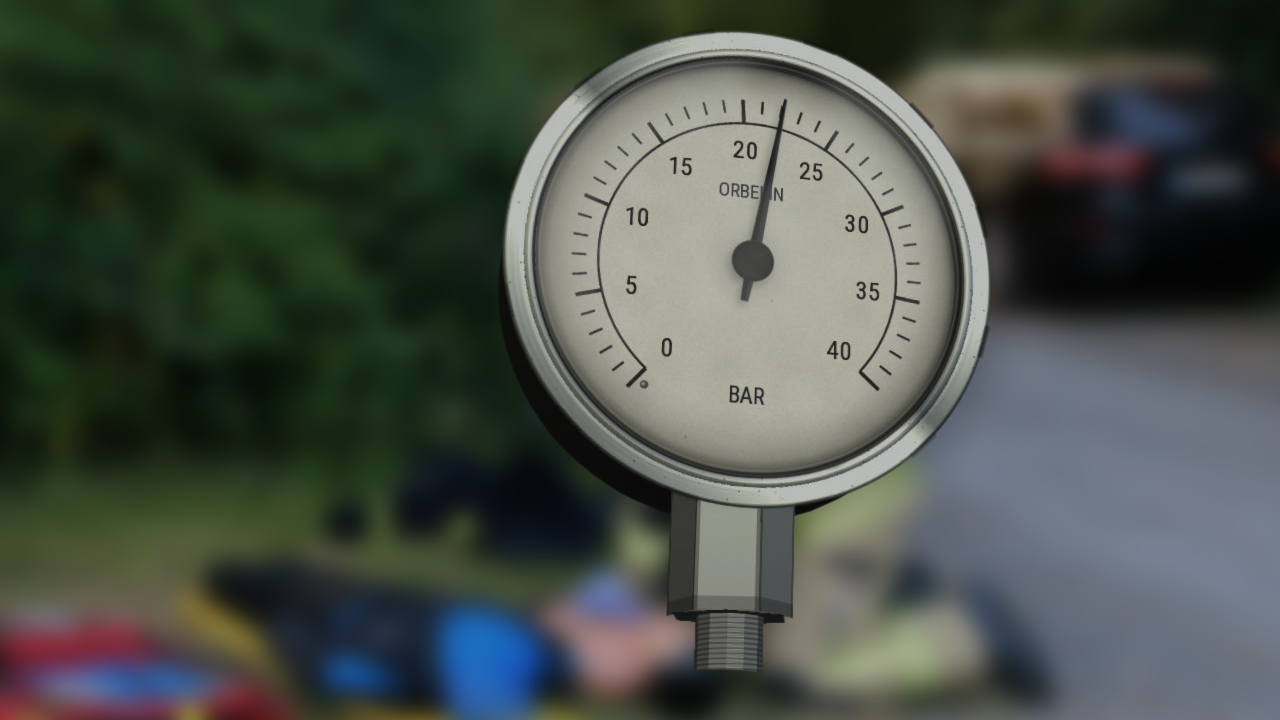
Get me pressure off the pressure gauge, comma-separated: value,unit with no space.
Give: 22,bar
